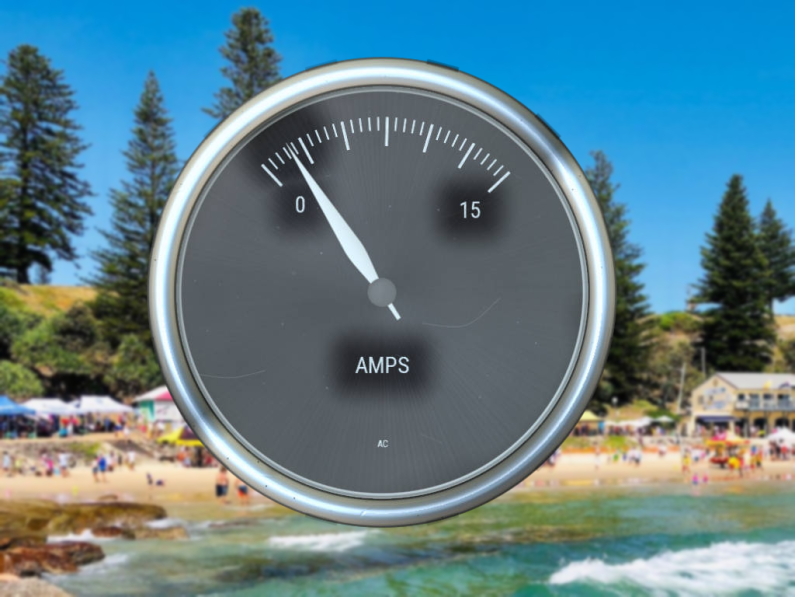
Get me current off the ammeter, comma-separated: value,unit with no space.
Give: 1.75,A
